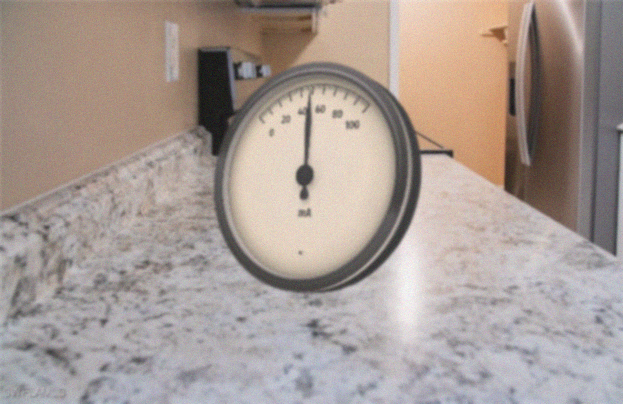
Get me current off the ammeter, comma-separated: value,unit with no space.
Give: 50,mA
